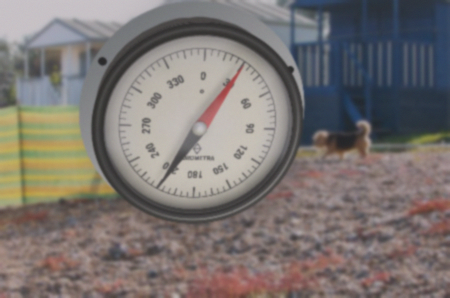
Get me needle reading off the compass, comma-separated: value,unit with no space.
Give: 30,°
